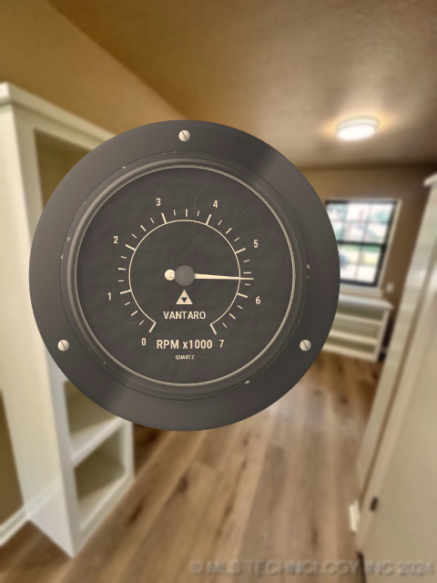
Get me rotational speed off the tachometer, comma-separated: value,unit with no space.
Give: 5625,rpm
